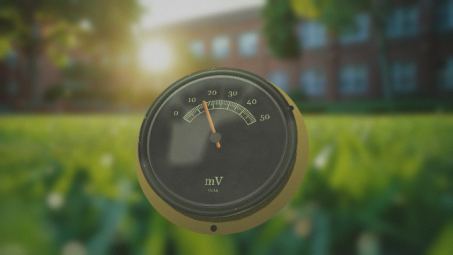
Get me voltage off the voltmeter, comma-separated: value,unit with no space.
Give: 15,mV
